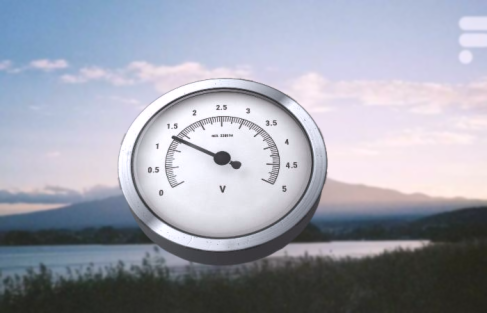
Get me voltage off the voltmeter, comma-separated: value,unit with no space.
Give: 1.25,V
